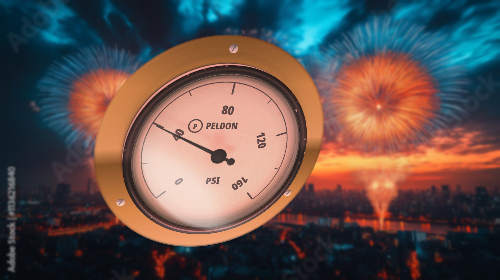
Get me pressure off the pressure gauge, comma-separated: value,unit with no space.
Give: 40,psi
